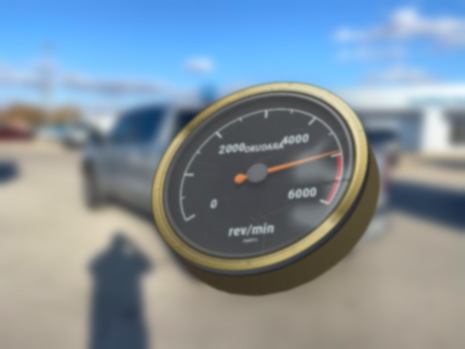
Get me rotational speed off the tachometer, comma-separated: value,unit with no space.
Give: 5000,rpm
